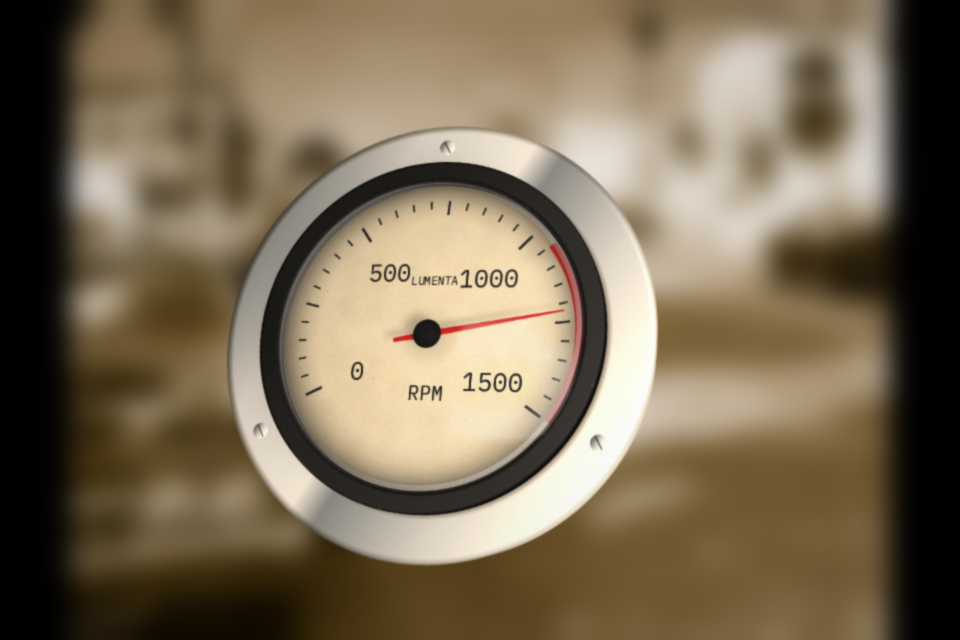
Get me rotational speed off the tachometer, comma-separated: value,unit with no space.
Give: 1225,rpm
